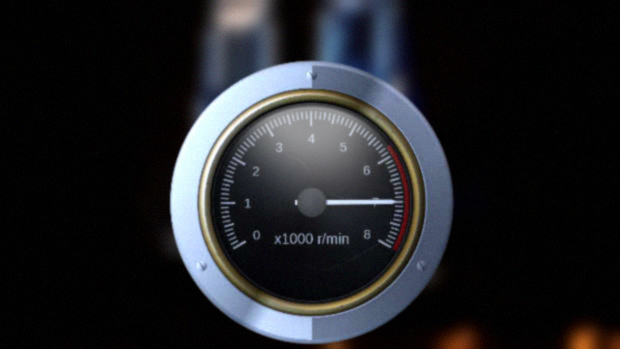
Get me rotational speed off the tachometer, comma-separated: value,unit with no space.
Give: 7000,rpm
